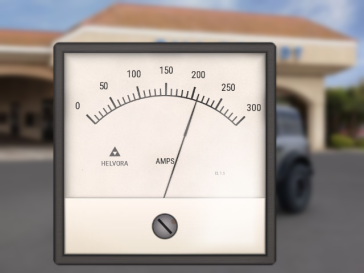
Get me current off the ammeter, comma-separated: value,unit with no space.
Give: 210,A
